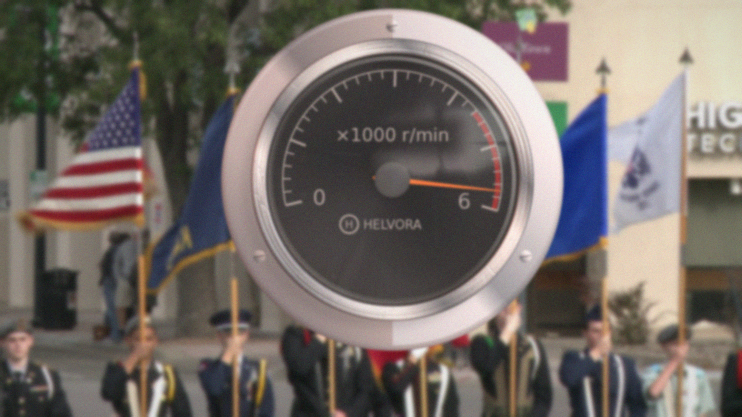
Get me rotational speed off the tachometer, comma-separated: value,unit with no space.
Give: 5700,rpm
